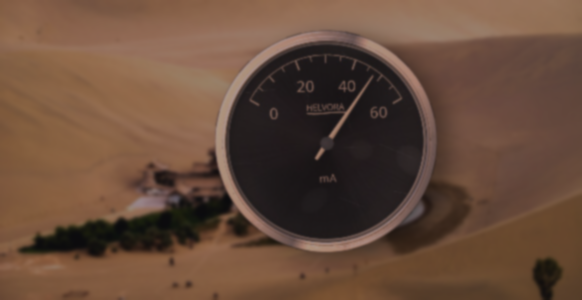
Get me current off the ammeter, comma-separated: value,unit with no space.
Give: 47.5,mA
